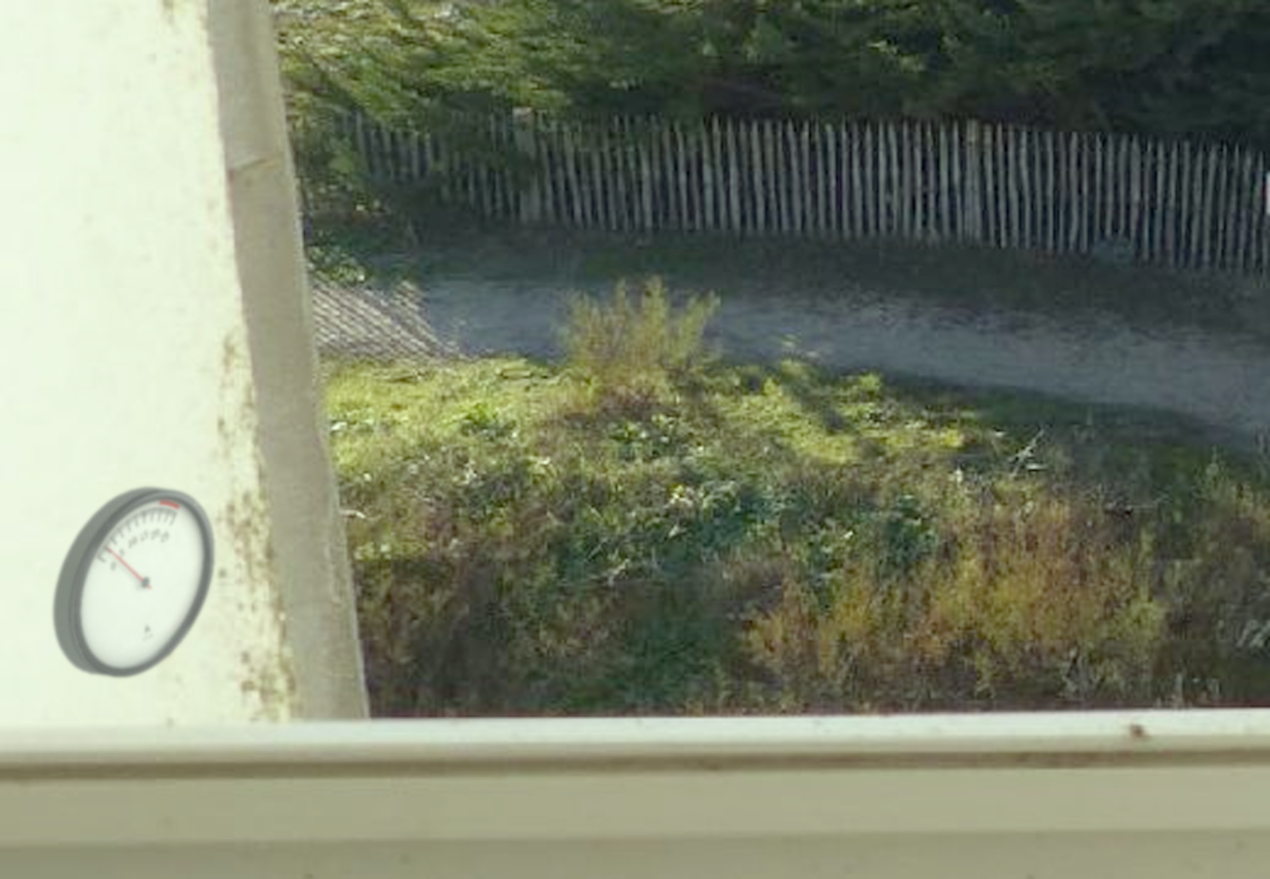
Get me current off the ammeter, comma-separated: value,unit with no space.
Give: 2.5,A
